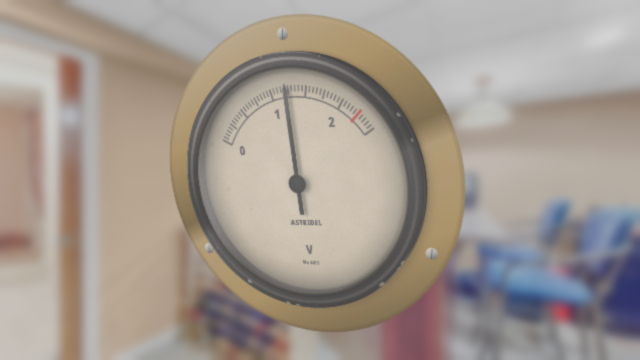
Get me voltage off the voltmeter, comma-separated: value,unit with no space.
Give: 1.25,V
